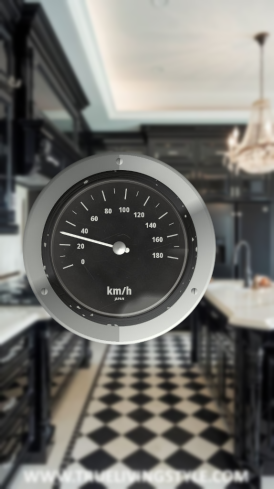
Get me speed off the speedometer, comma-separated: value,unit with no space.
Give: 30,km/h
